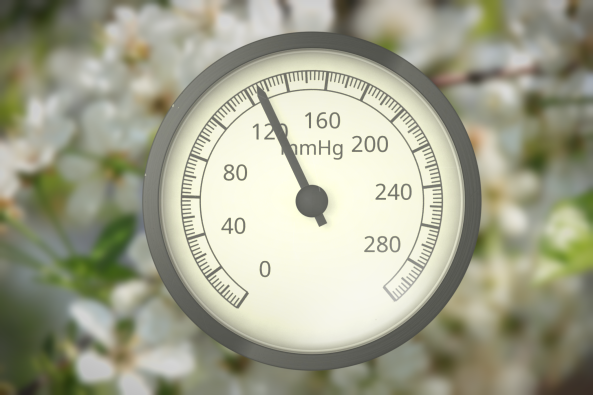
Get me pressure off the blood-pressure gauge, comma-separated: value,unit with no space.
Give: 126,mmHg
